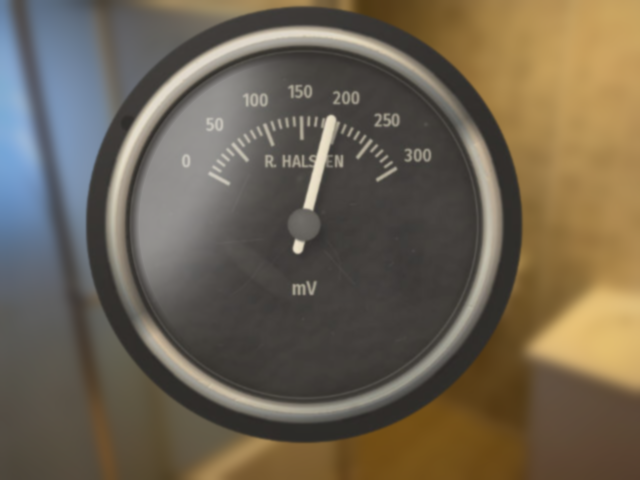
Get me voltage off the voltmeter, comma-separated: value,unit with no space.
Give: 190,mV
